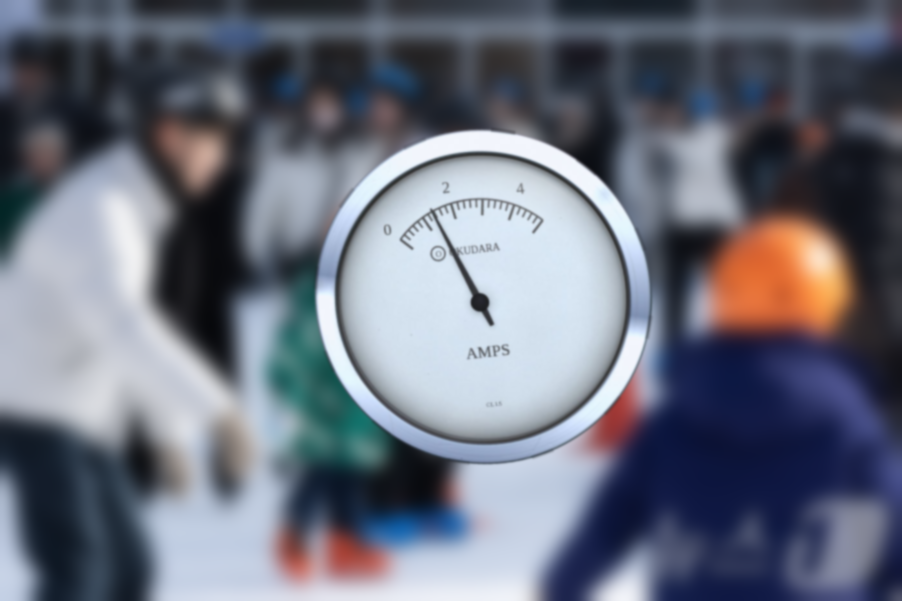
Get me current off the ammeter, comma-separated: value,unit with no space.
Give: 1.4,A
